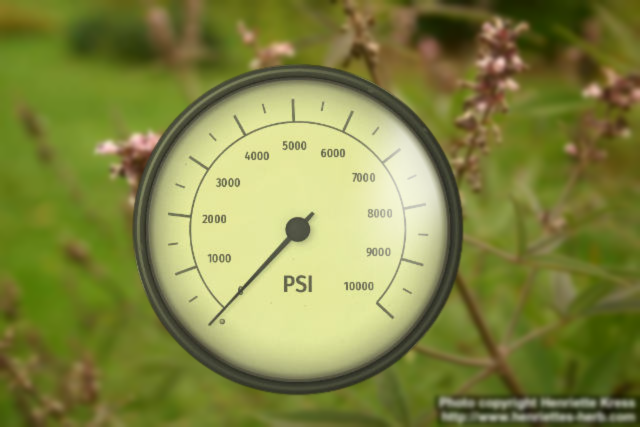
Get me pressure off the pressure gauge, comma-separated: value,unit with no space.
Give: 0,psi
